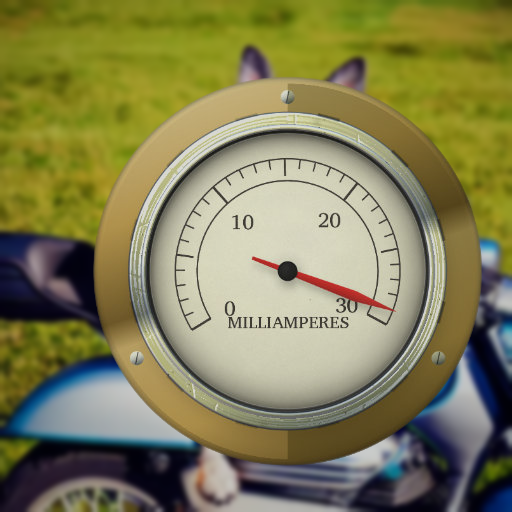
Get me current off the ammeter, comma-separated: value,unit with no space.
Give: 29,mA
